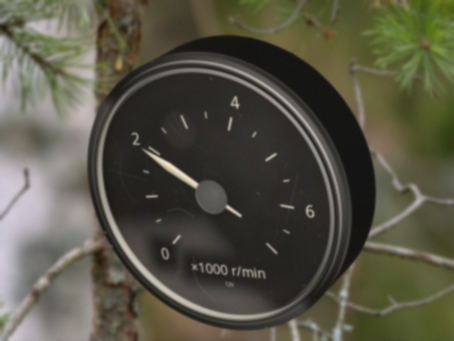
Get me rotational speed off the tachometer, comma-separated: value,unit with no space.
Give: 2000,rpm
